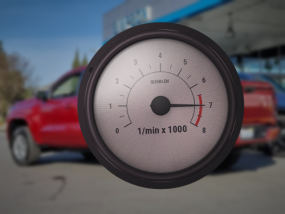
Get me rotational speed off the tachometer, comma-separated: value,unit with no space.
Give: 7000,rpm
